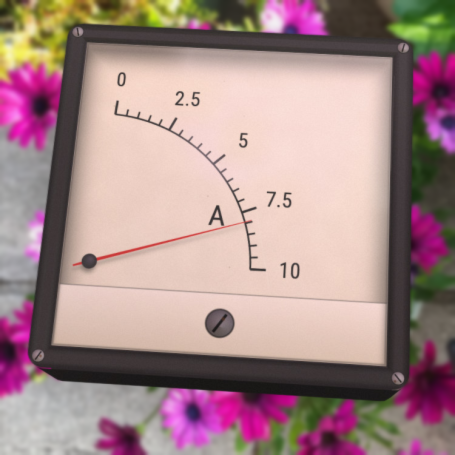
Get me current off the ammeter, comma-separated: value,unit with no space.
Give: 8,A
